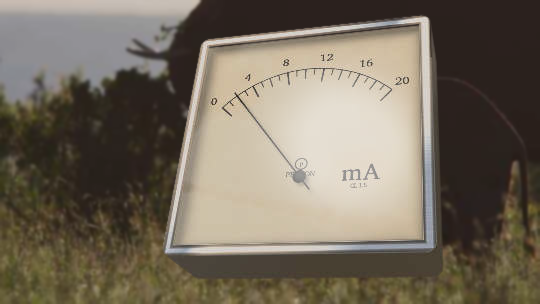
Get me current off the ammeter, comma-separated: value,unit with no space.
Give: 2,mA
